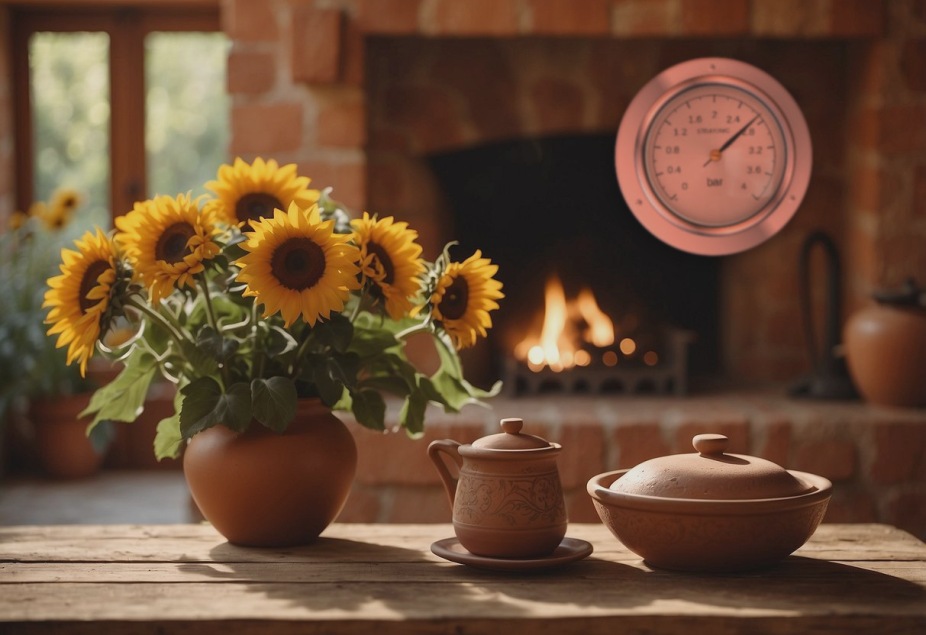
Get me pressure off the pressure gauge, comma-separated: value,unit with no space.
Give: 2.7,bar
